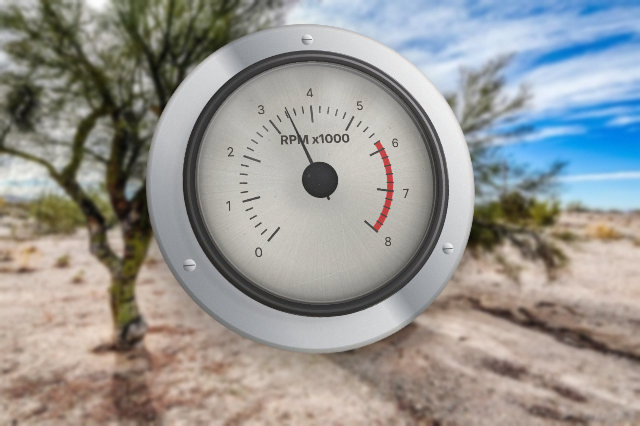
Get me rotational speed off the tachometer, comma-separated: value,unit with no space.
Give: 3400,rpm
